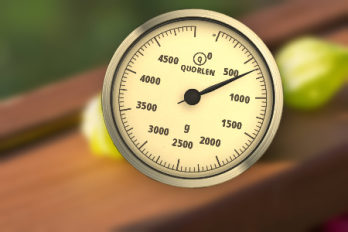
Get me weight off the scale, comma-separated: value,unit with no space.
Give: 650,g
